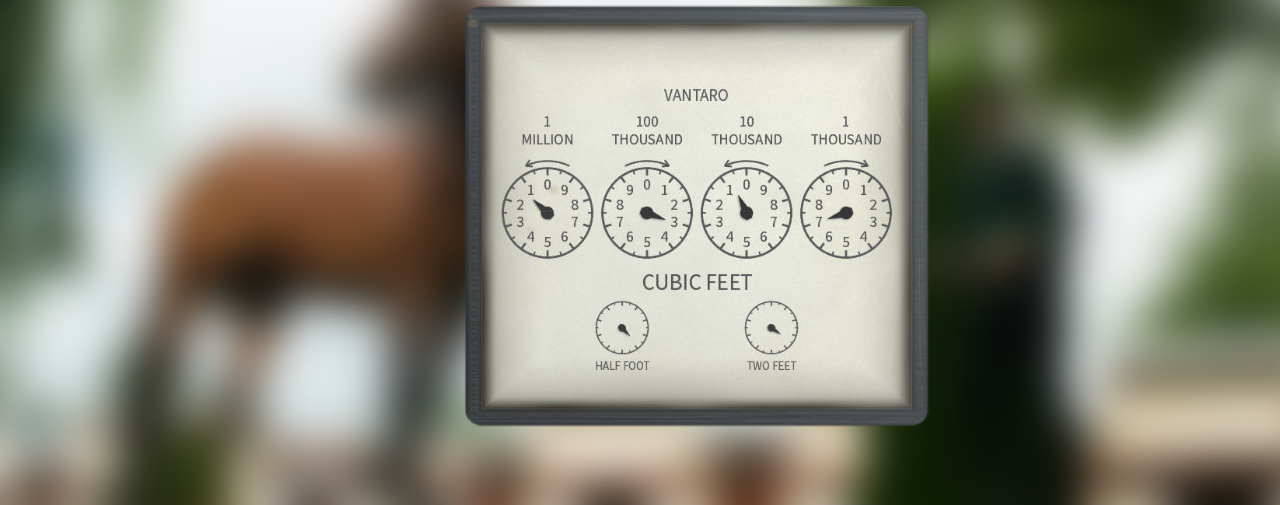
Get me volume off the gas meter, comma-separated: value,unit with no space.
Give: 130700,ft³
